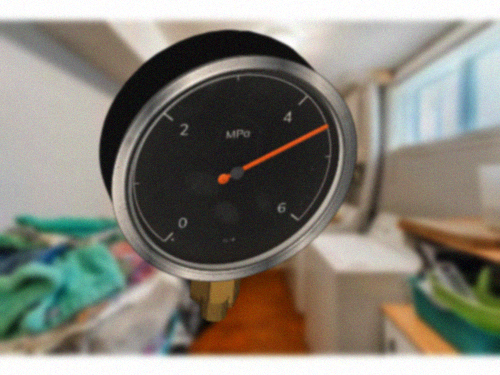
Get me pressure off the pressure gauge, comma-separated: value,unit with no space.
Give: 4.5,MPa
